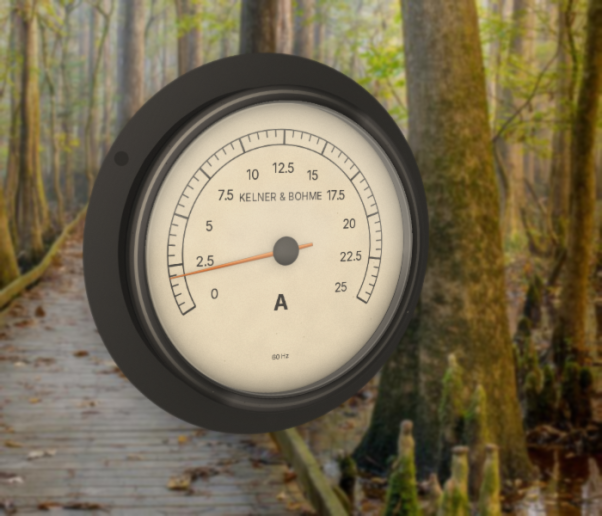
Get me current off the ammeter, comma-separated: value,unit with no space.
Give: 2,A
